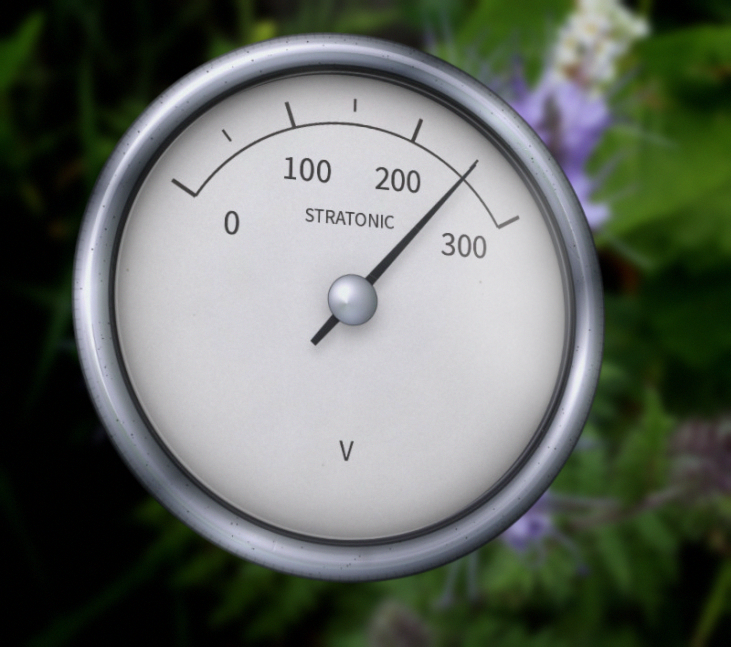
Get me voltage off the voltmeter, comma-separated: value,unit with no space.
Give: 250,V
